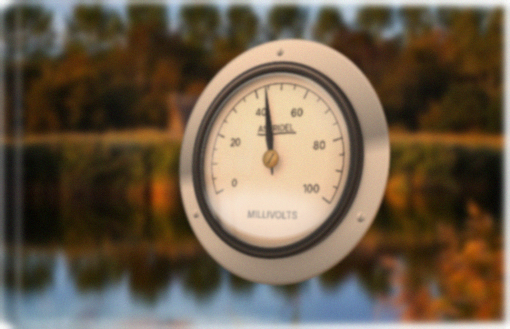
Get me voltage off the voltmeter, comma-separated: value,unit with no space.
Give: 45,mV
